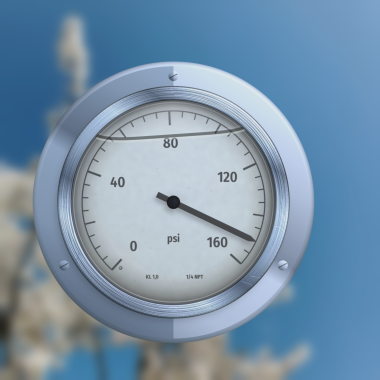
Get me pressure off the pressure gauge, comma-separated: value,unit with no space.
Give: 150,psi
